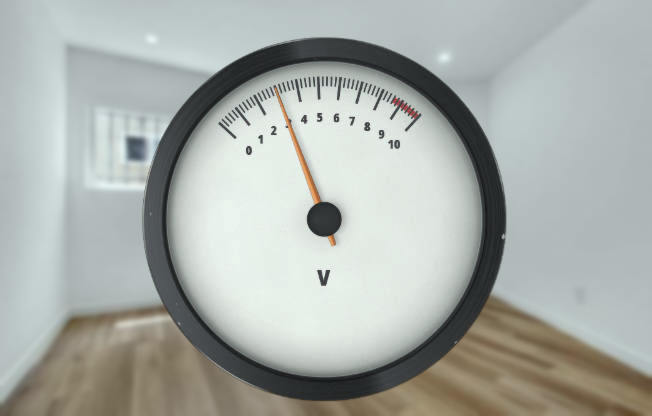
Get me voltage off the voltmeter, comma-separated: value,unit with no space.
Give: 3,V
